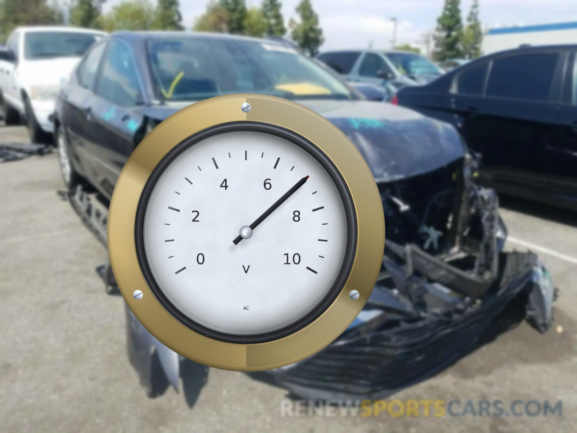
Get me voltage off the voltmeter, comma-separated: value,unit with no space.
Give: 7,V
